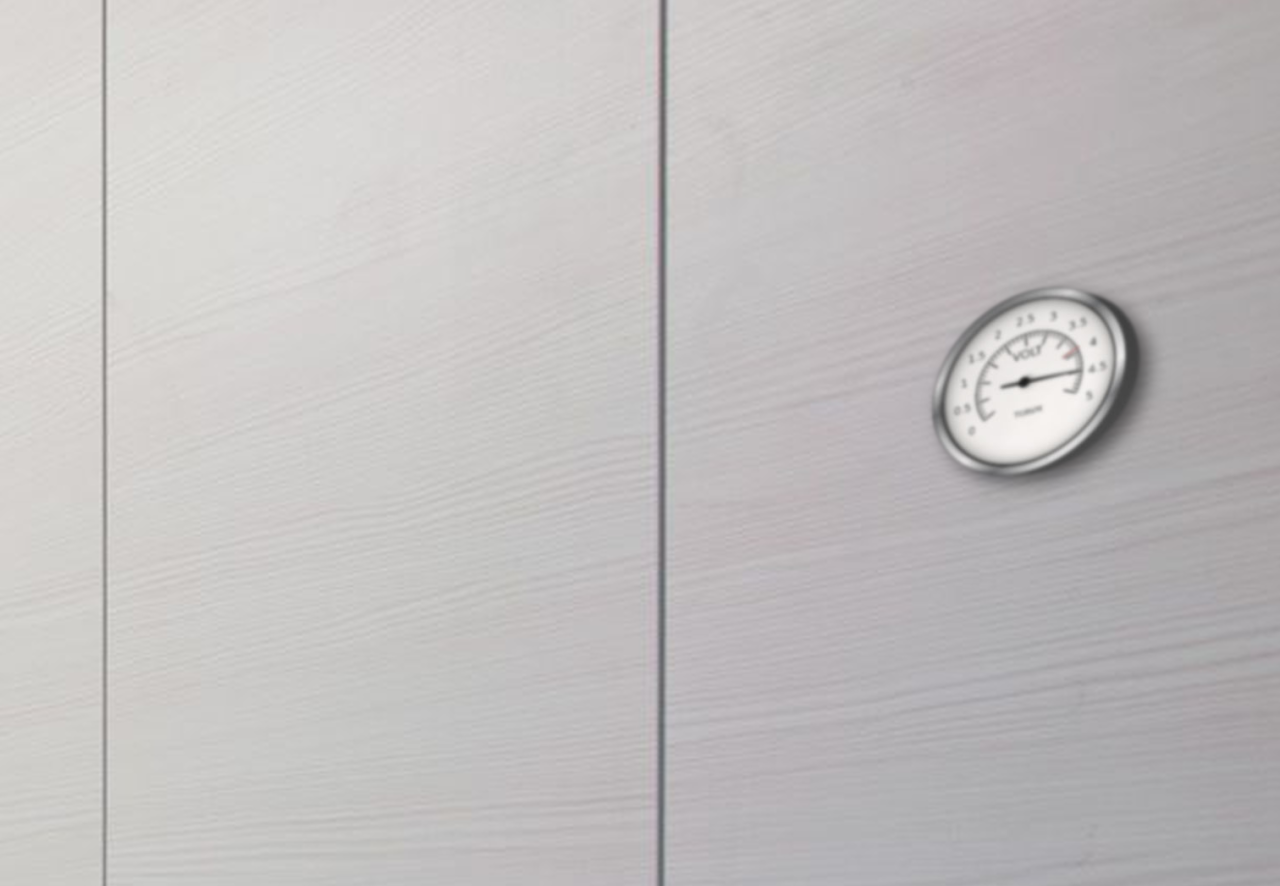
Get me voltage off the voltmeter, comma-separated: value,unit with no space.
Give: 4.5,V
